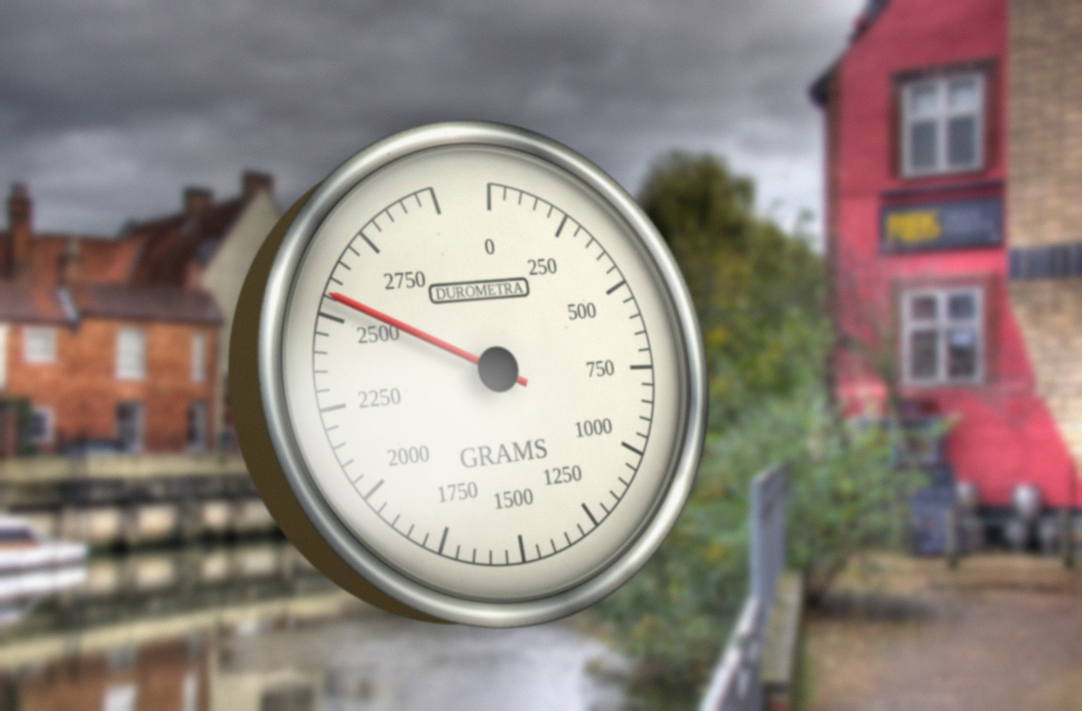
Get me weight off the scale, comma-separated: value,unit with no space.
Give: 2550,g
